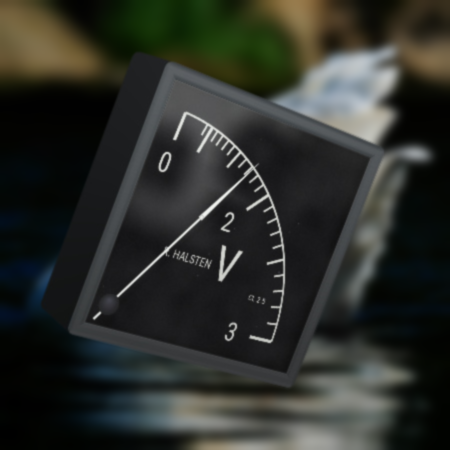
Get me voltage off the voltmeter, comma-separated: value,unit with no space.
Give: 1.7,V
